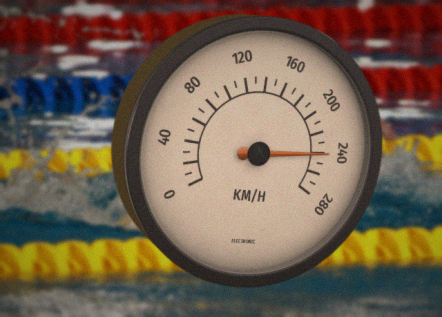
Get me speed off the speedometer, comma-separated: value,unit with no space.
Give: 240,km/h
